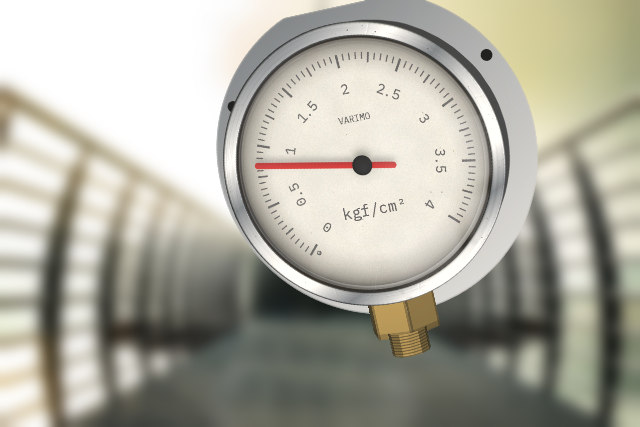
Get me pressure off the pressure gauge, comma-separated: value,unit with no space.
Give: 0.85,kg/cm²
